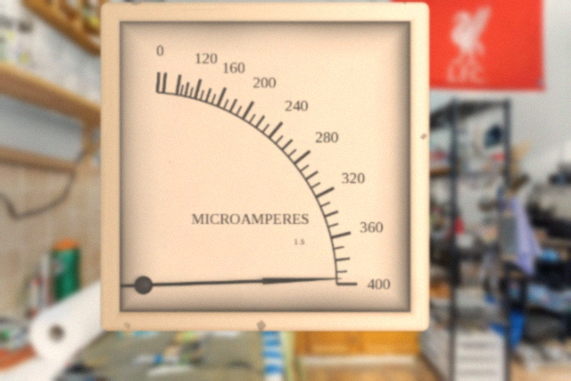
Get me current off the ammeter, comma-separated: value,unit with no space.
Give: 395,µA
